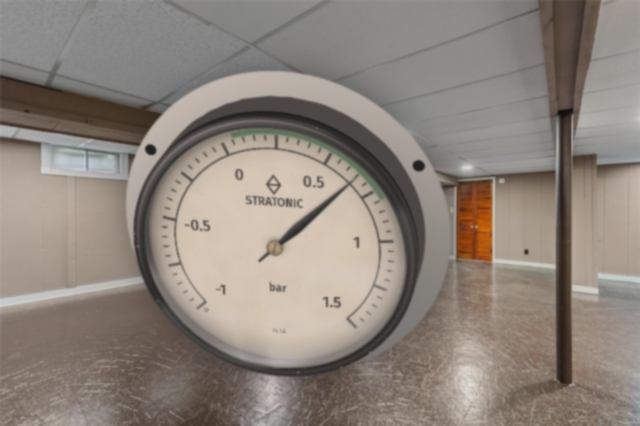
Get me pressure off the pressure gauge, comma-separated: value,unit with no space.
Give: 0.65,bar
